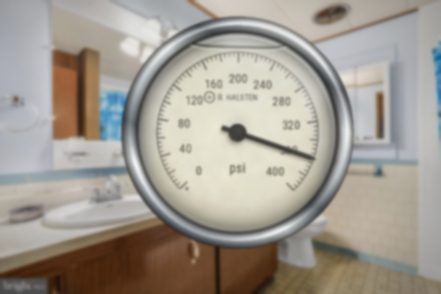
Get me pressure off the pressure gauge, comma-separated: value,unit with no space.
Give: 360,psi
